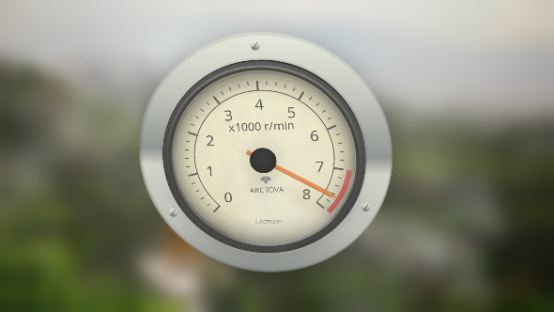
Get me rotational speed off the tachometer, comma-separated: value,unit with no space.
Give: 7600,rpm
